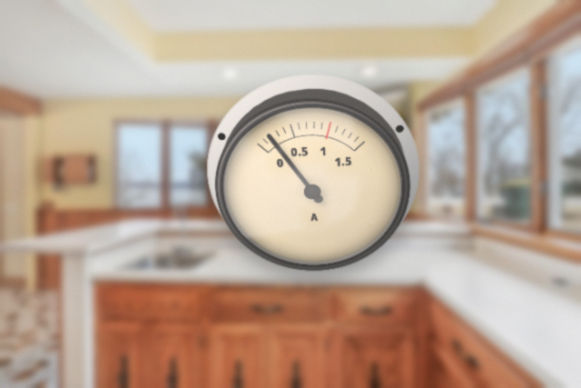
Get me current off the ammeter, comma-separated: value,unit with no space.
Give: 0.2,A
